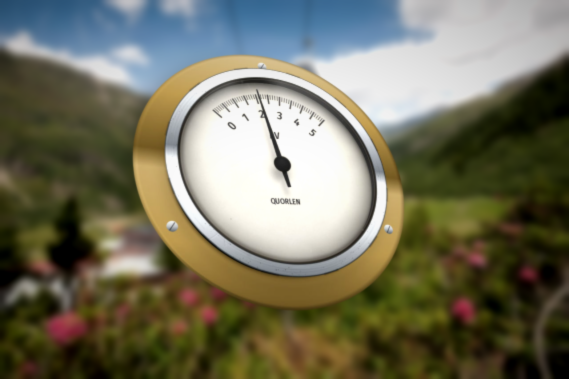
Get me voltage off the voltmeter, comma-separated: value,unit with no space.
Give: 2,kV
